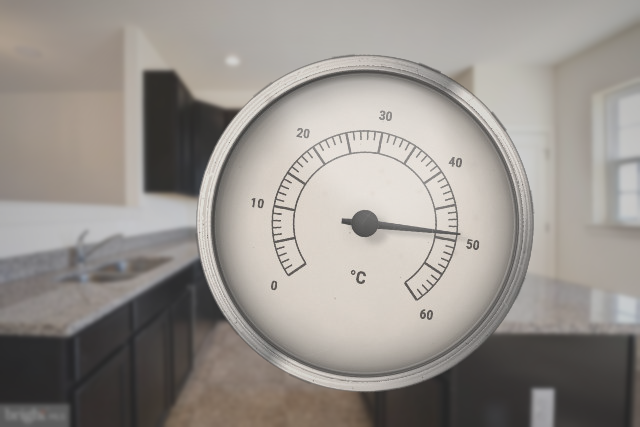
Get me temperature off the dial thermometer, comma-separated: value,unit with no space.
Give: 49,°C
